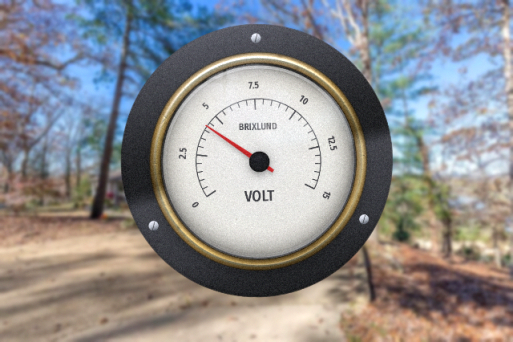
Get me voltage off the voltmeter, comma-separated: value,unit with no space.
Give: 4.25,V
